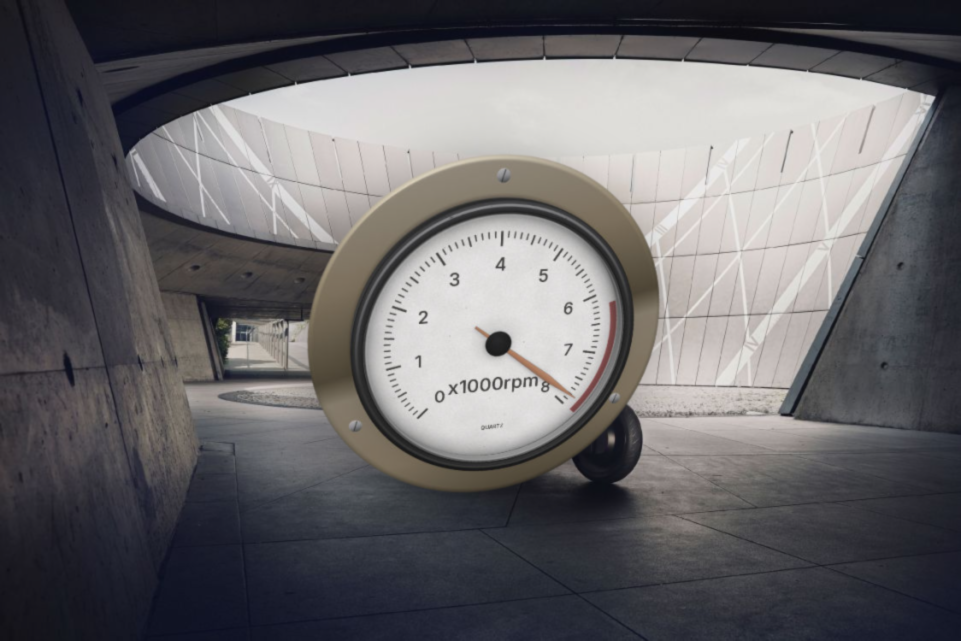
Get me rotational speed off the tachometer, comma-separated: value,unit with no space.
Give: 7800,rpm
